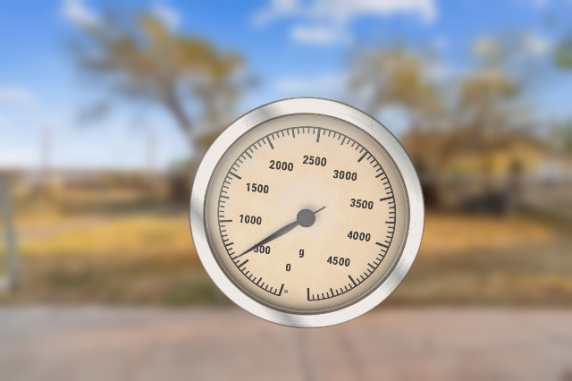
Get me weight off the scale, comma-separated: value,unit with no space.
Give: 600,g
